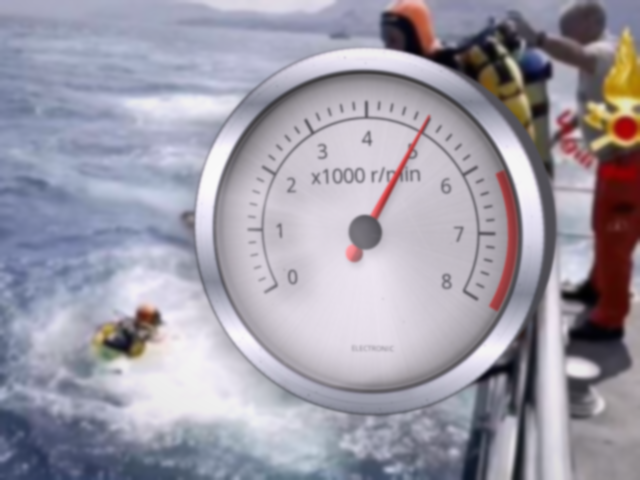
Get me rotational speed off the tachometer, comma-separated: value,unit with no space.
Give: 5000,rpm
